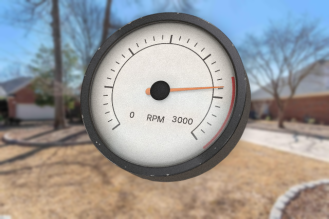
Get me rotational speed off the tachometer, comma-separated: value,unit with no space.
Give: 2400,rpm
